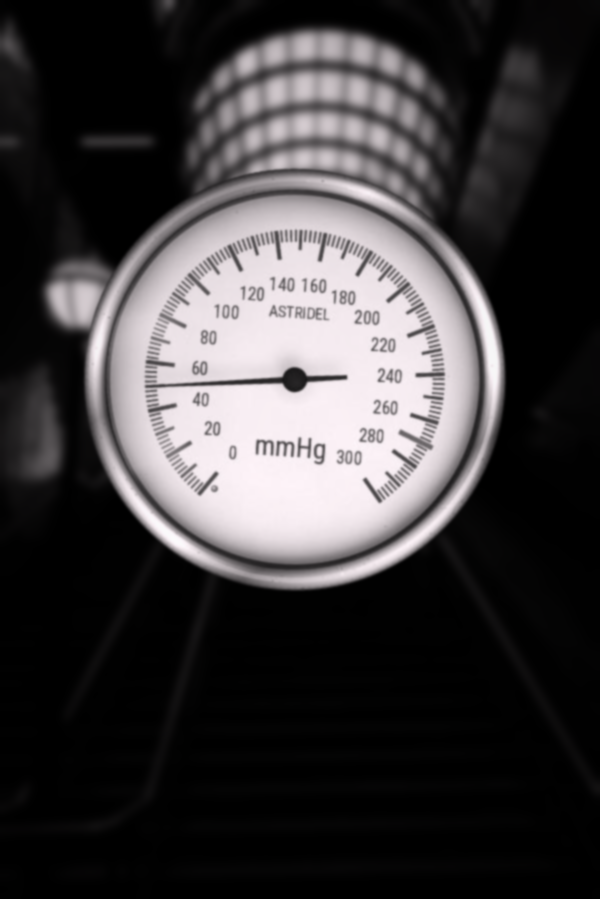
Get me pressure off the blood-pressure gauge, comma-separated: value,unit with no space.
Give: 50,mmHg
